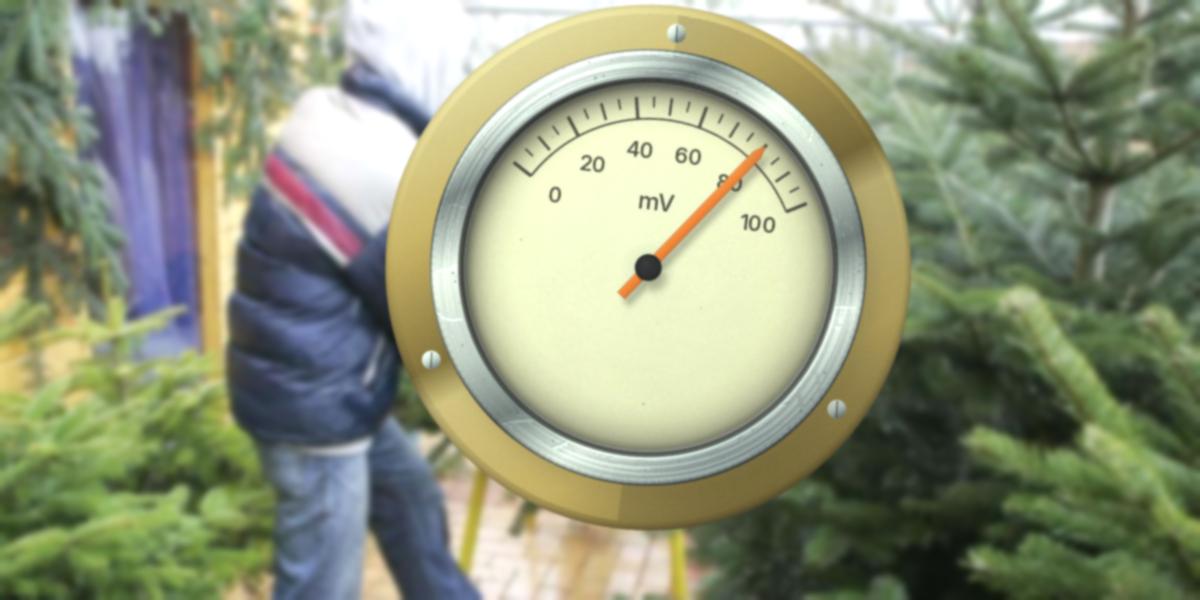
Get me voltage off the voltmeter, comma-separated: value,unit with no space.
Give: 80,mV
